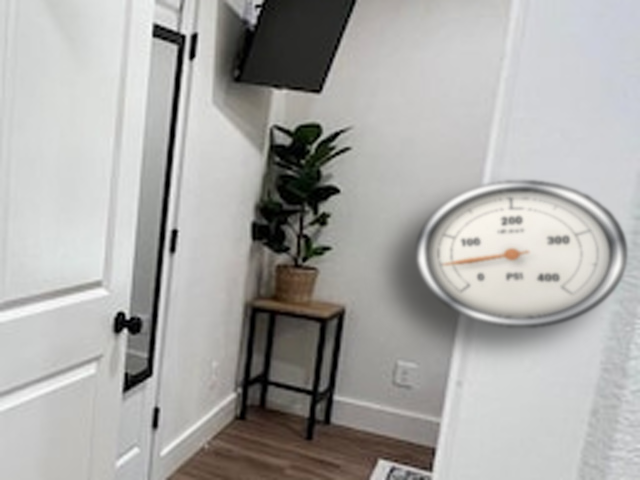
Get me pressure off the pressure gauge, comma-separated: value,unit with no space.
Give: 50,psi
